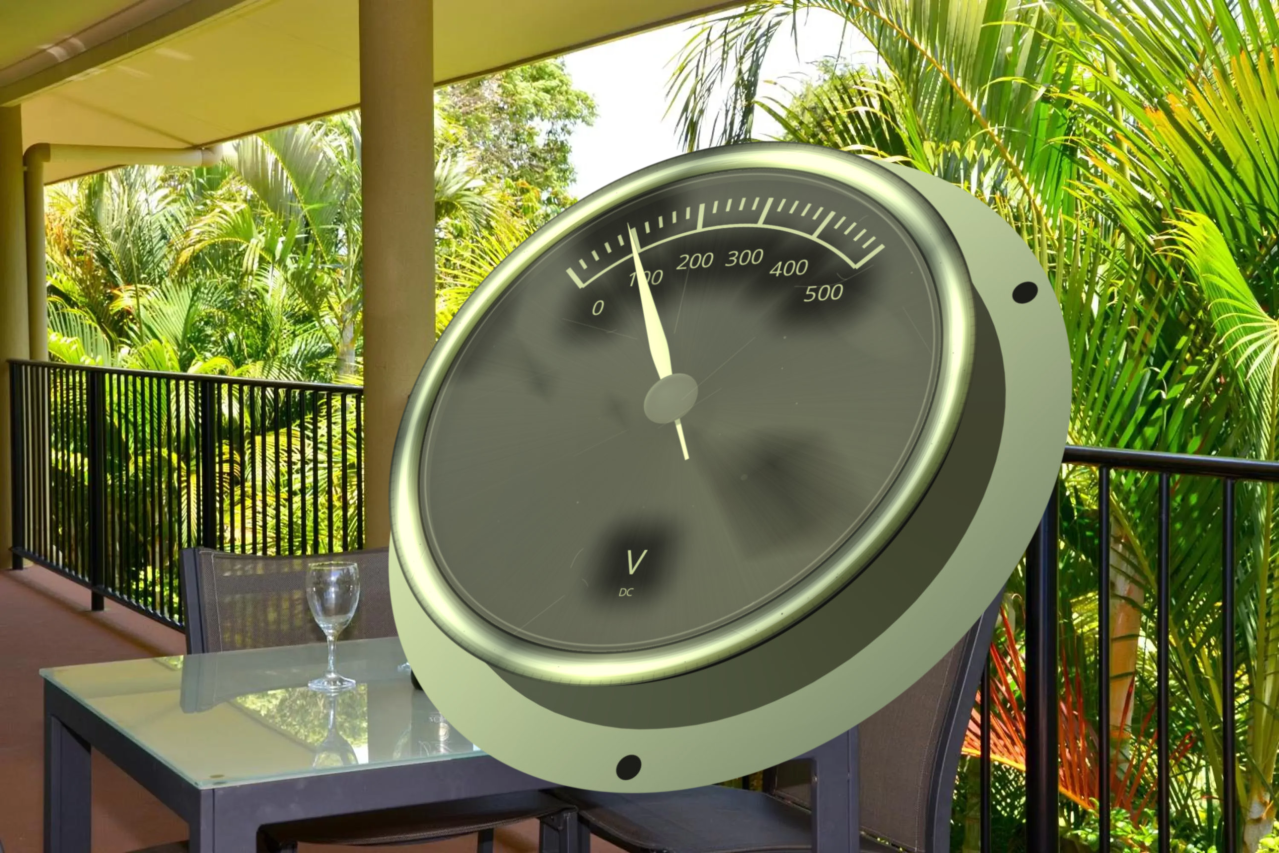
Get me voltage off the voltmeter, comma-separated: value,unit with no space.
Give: 100,V
